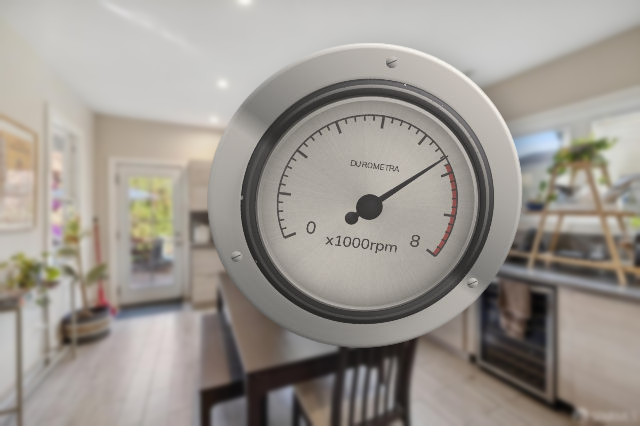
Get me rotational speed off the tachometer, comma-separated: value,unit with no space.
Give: 5600,rpm
